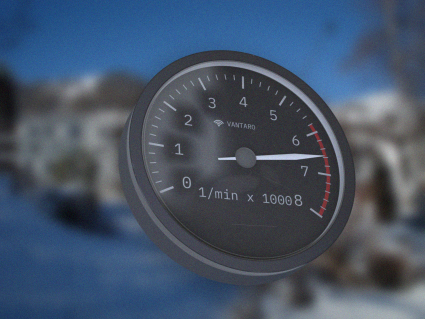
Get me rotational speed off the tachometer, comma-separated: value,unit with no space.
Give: 6600,rpm
